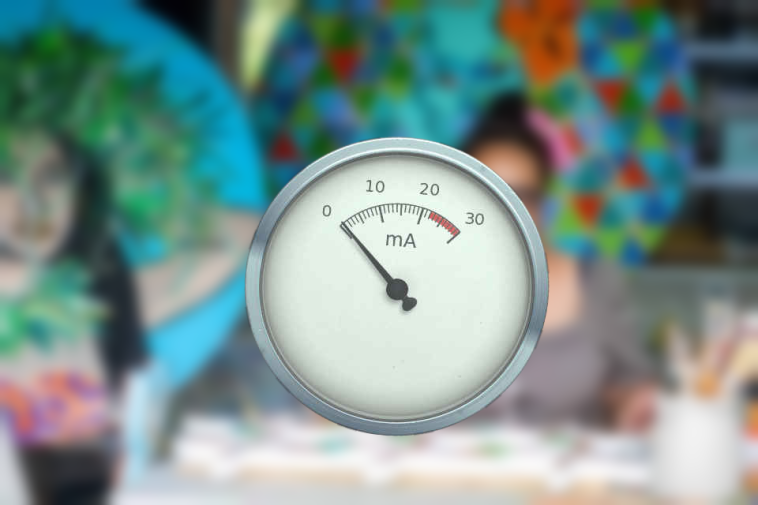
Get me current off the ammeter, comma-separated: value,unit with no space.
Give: 1,mA
